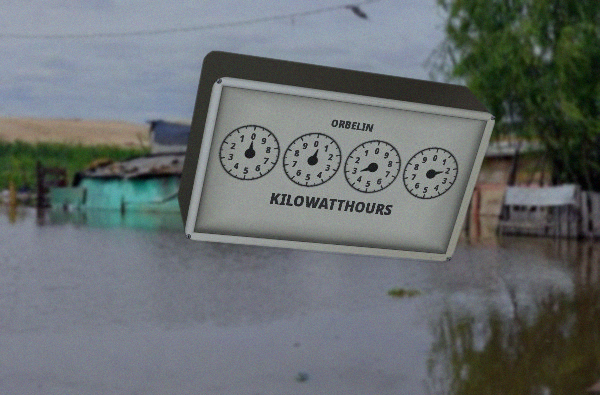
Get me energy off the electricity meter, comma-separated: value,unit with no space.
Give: 32,kWh
